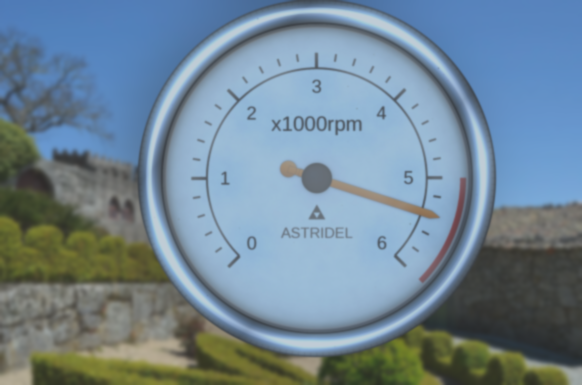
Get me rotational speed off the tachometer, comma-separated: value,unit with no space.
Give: 5400,rpm
